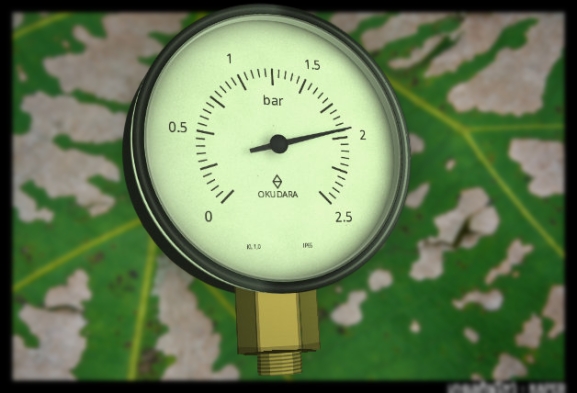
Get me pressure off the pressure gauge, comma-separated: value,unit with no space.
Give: 1.95,bar
